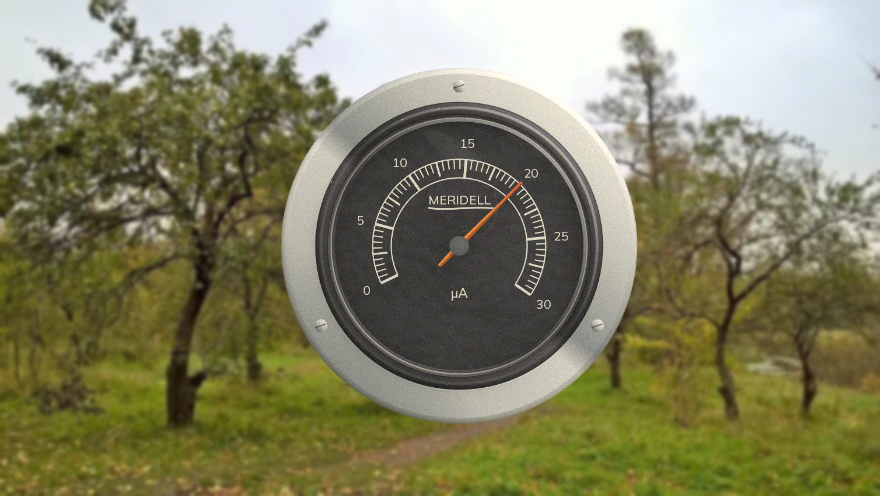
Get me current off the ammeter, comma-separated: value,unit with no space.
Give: 20,µA
